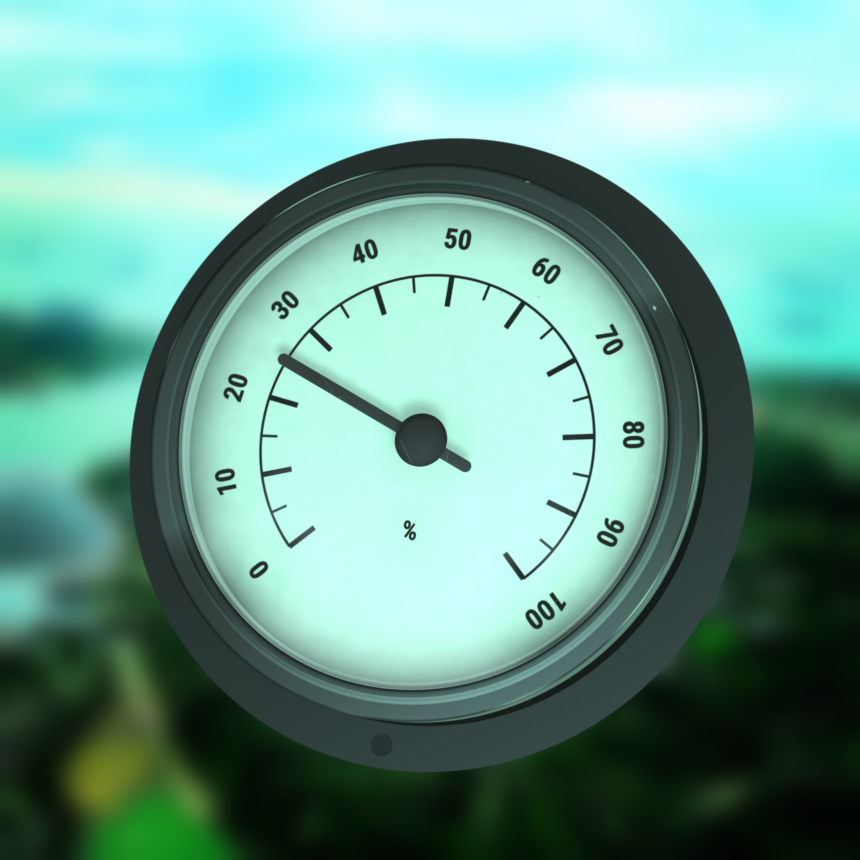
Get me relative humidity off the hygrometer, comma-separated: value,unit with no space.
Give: 25,%
